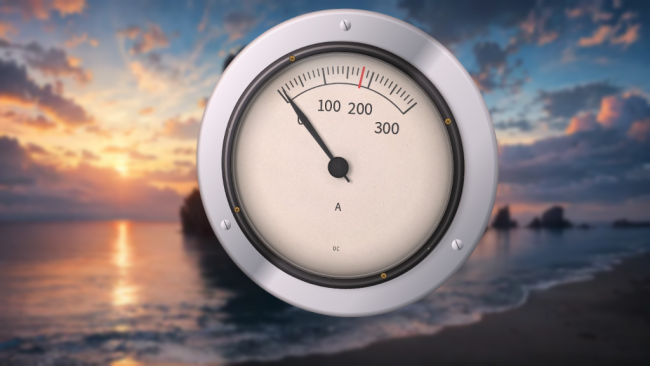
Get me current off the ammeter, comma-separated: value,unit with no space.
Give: 10,A
